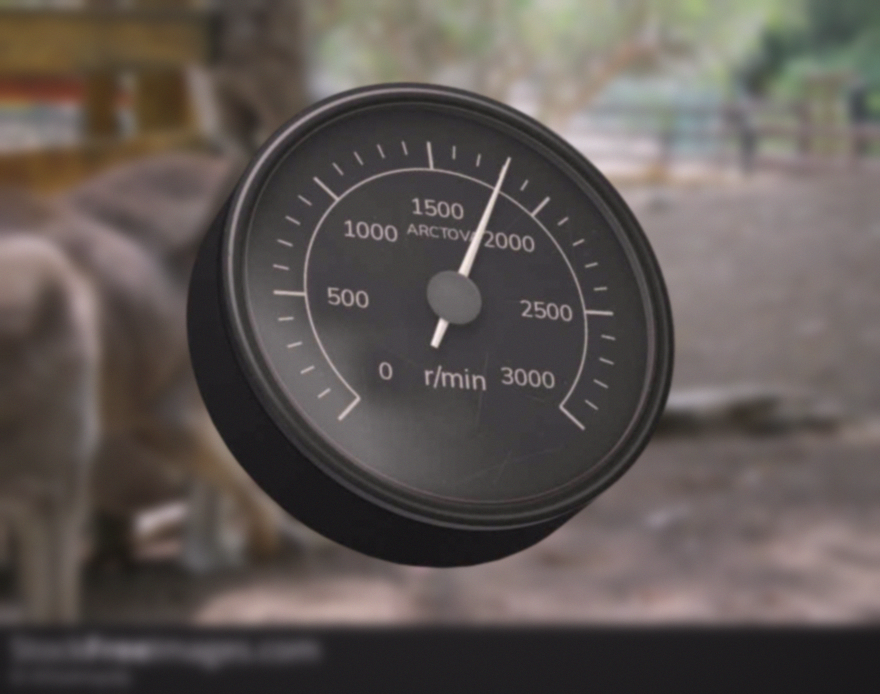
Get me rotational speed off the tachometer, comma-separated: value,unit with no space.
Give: 1800,rpm
